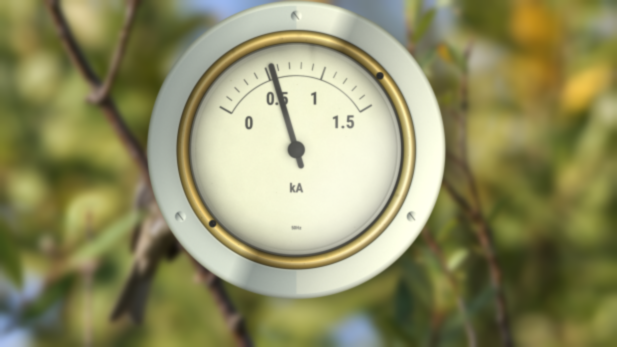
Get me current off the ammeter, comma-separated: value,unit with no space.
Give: 0.55,kA
